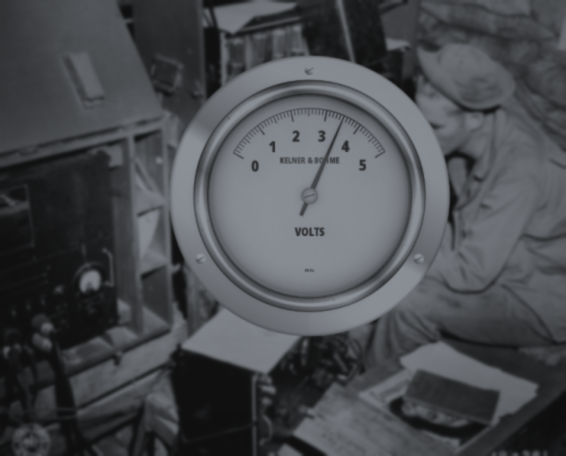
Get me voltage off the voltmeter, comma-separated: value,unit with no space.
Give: 3.5,V
